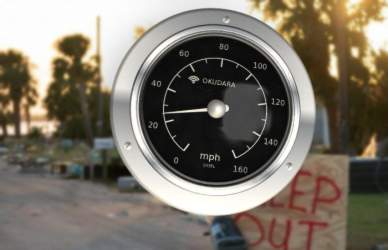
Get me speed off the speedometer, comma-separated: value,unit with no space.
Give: 25,mph
